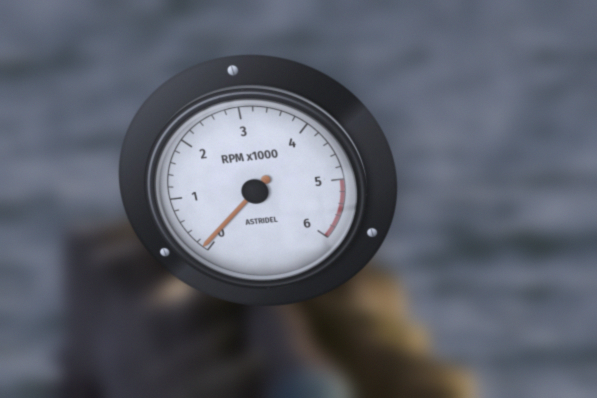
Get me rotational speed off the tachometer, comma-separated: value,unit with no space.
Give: 100,rpm
